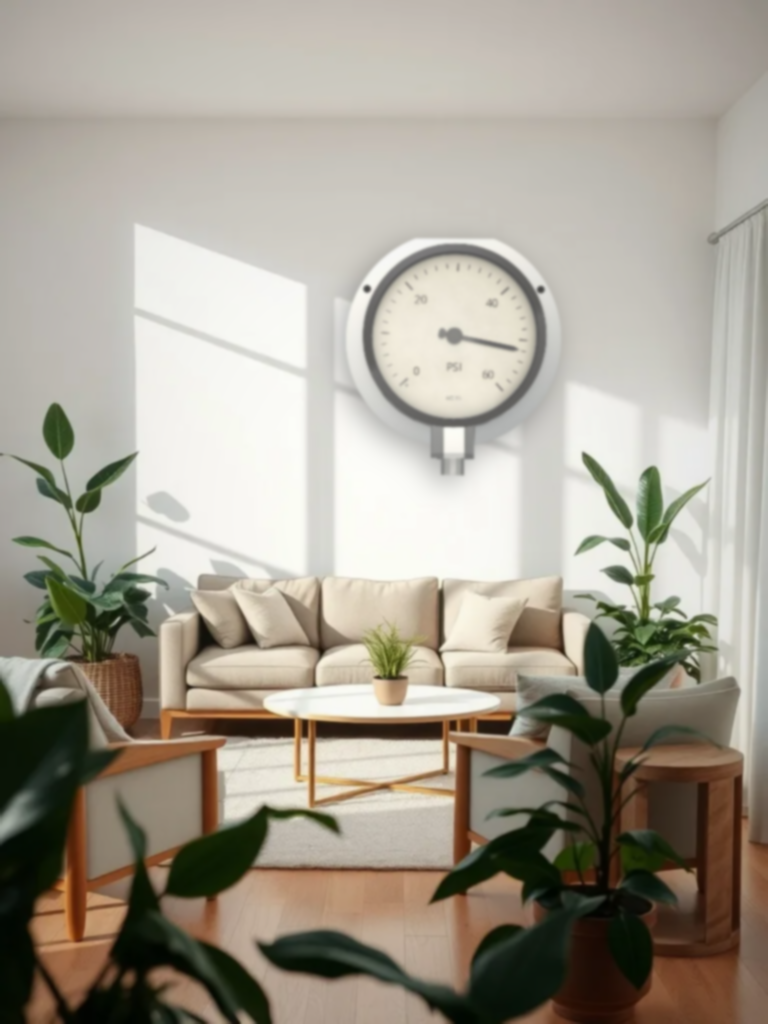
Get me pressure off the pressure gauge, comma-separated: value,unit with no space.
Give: 52,psi
